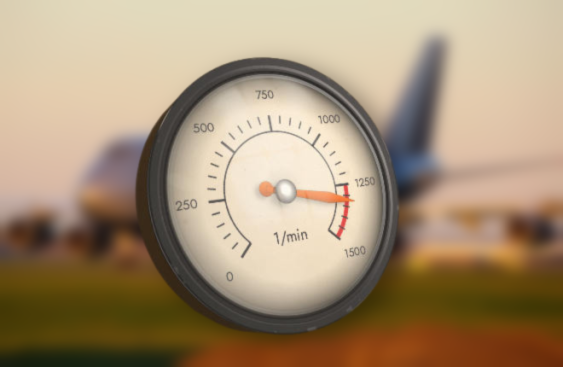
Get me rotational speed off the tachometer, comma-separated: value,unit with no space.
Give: 1325,rpm
